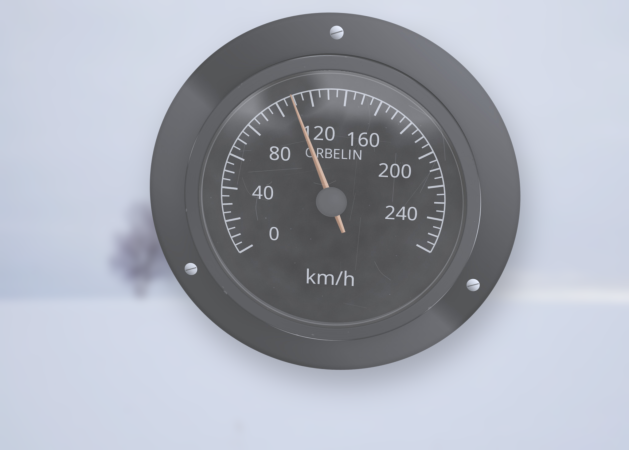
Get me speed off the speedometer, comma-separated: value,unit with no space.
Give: 110,km/h
